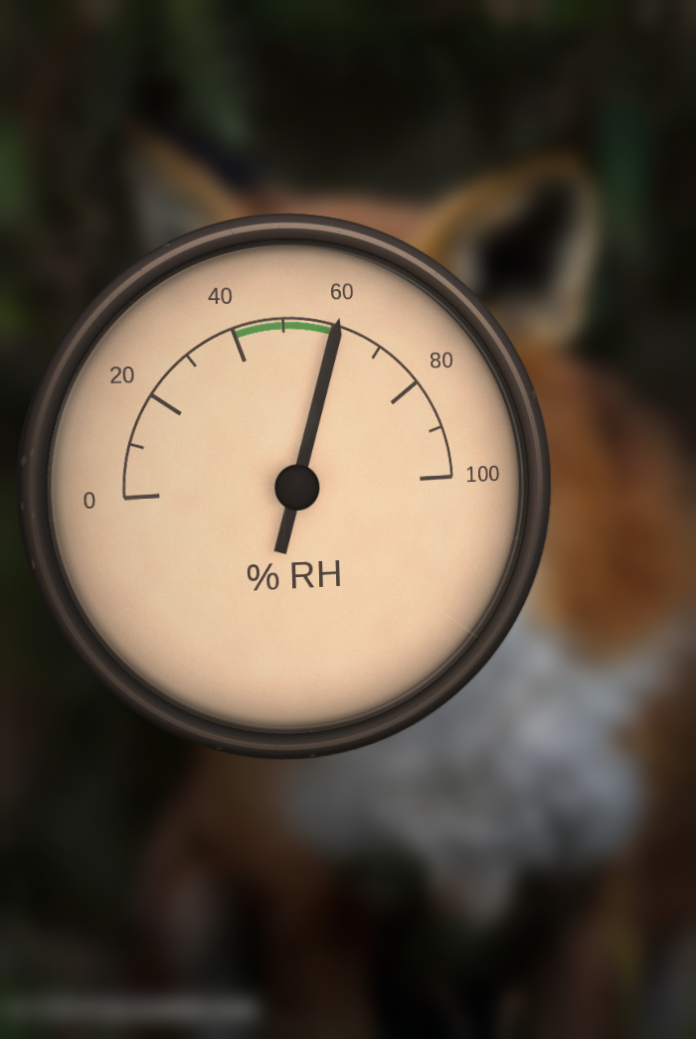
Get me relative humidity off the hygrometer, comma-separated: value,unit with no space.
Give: 60,%
